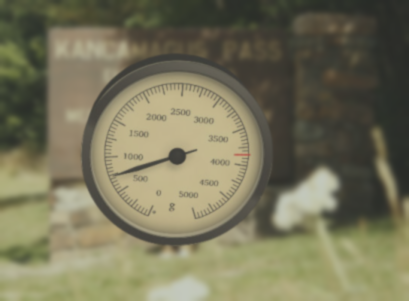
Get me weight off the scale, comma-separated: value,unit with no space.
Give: 750,g
